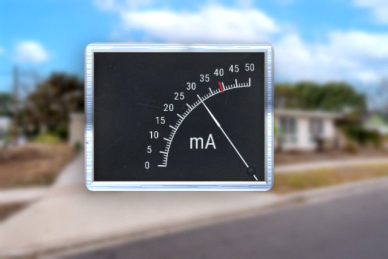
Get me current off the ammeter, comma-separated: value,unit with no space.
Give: 30,mA
